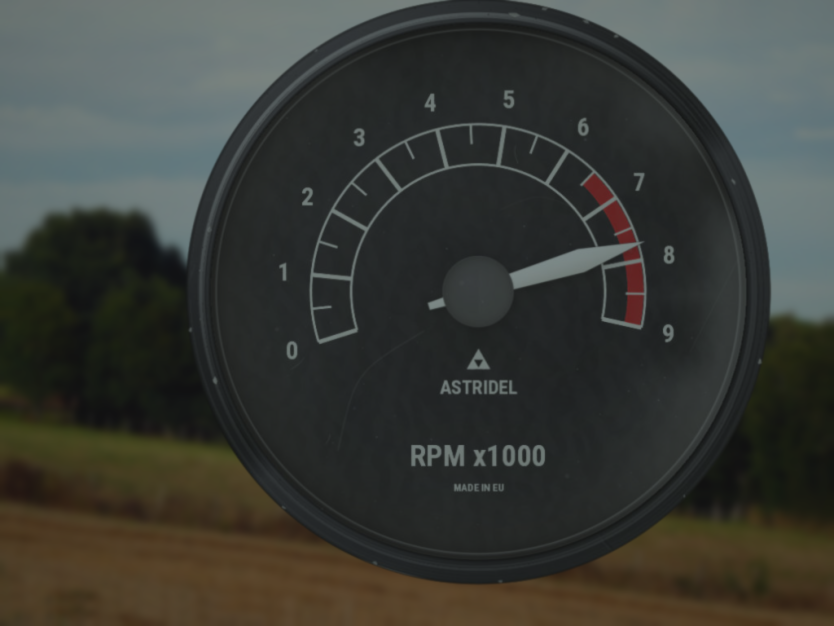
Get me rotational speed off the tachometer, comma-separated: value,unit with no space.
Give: 7750,rpm
